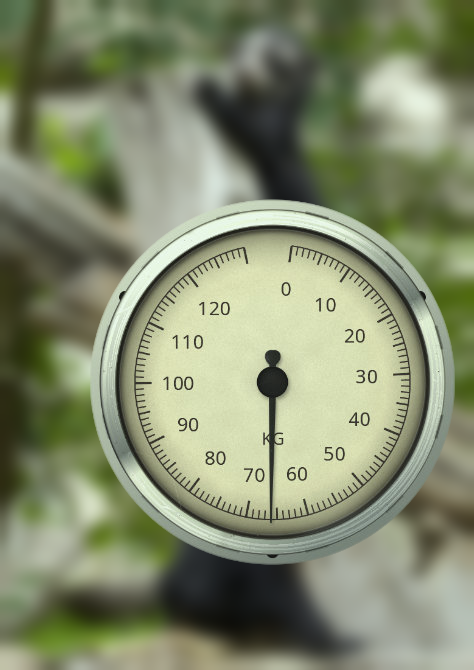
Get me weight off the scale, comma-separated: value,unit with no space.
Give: 66,kg
